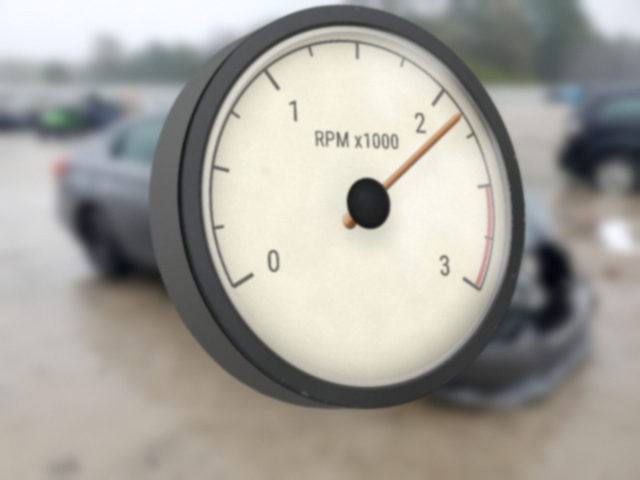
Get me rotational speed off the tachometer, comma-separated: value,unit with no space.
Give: 2125,rpm
